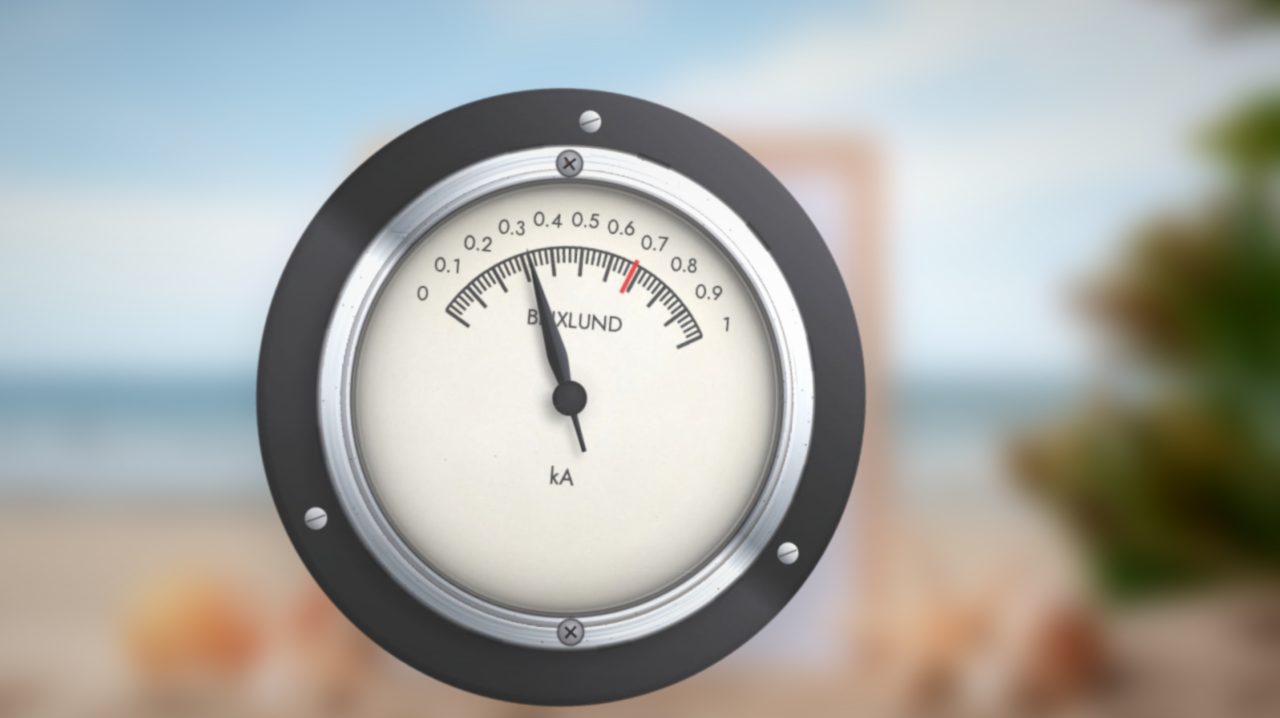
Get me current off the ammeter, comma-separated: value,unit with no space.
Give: 0.32,kA
